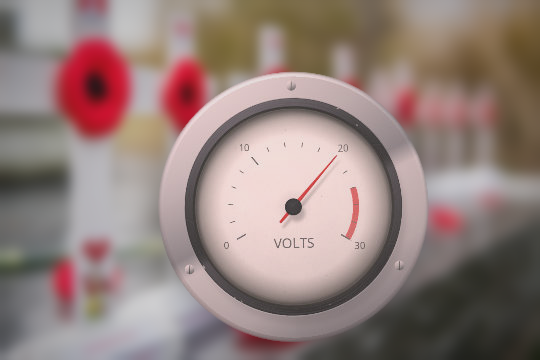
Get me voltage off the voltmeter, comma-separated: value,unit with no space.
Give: 20,V
